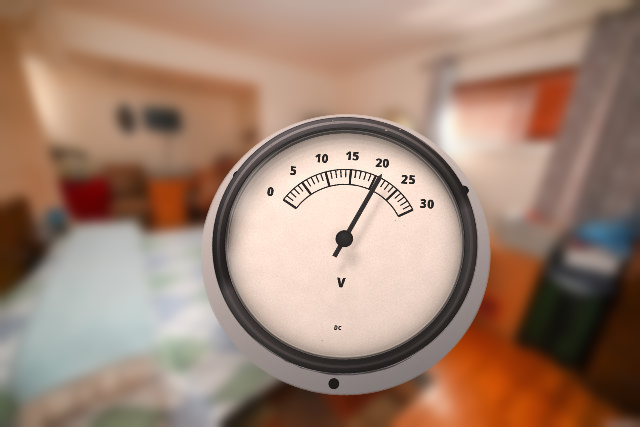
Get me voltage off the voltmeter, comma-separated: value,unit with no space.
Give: 21,V
